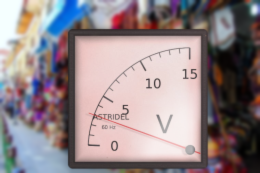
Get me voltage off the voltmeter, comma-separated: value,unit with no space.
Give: 3,V
